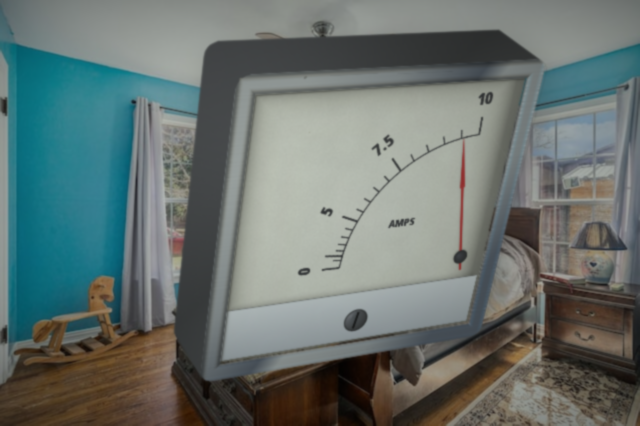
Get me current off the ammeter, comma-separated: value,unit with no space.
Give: 9.5,A
